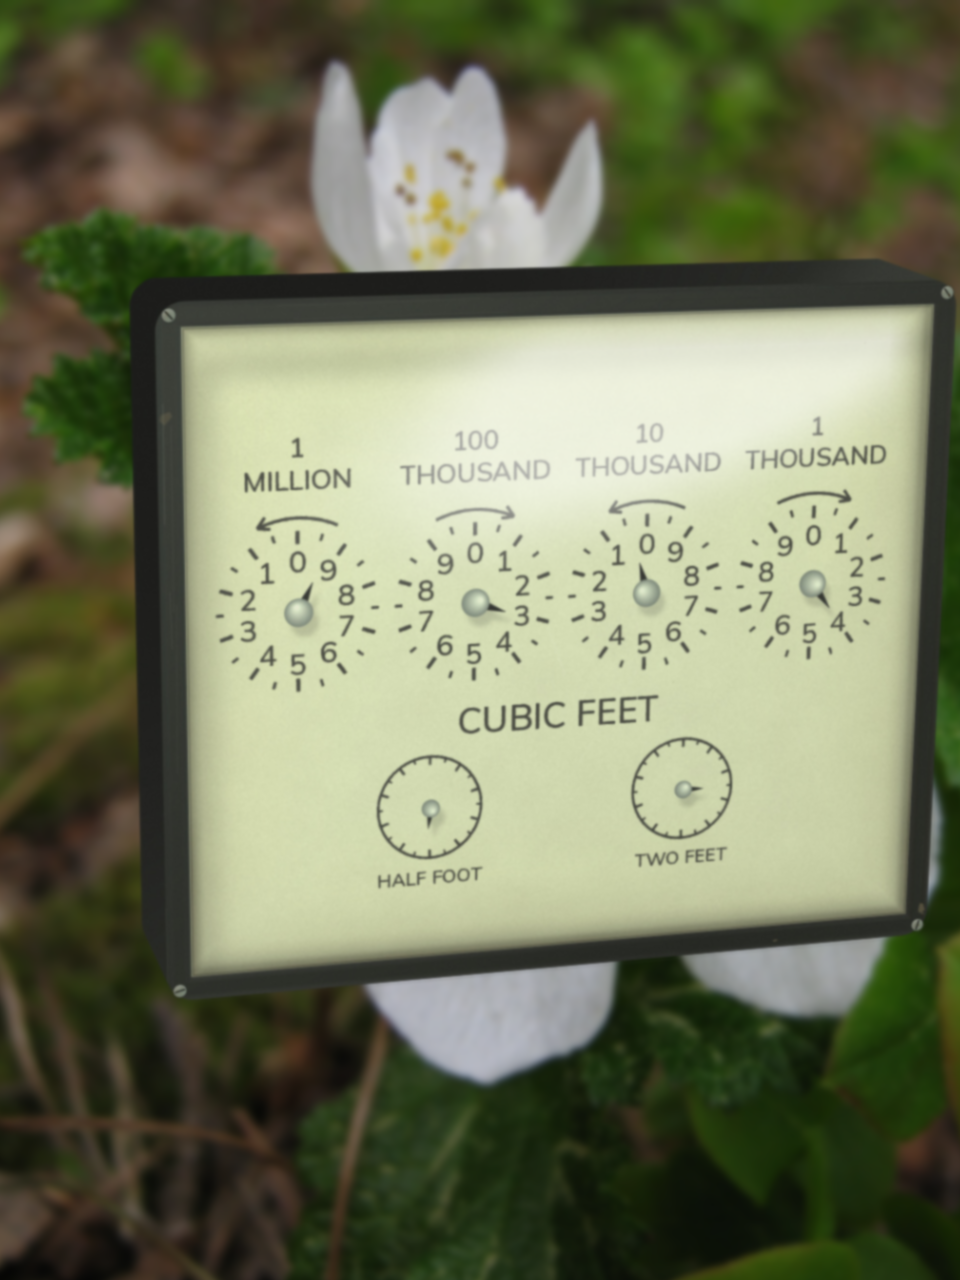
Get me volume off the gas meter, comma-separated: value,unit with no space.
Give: 930400,ft³
